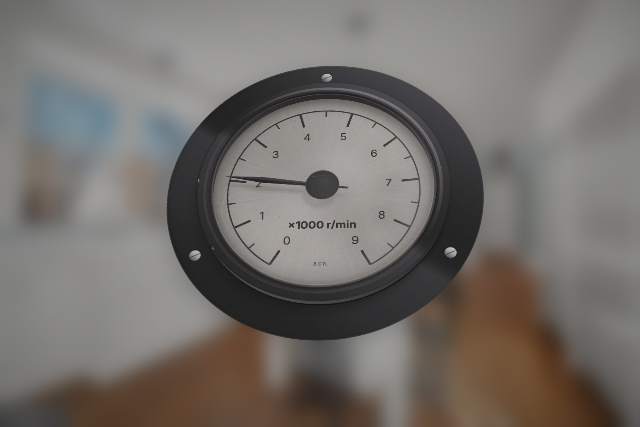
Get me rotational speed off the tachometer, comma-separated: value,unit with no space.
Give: 2000,rpm
